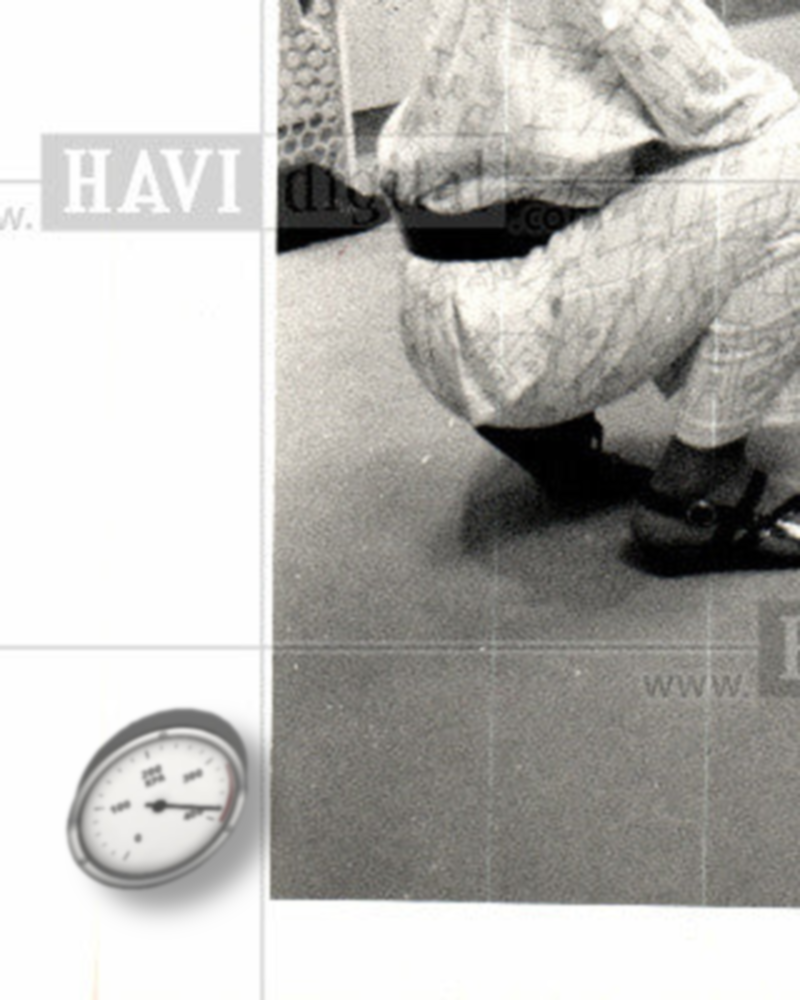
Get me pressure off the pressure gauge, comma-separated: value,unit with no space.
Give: 380,kPa
